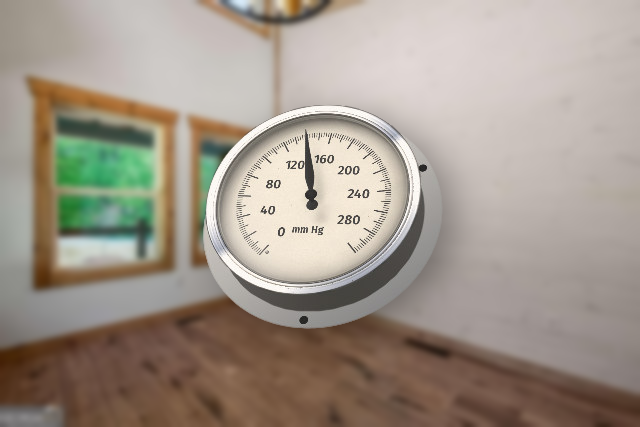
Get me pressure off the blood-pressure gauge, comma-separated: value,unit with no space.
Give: 140,mmHg
